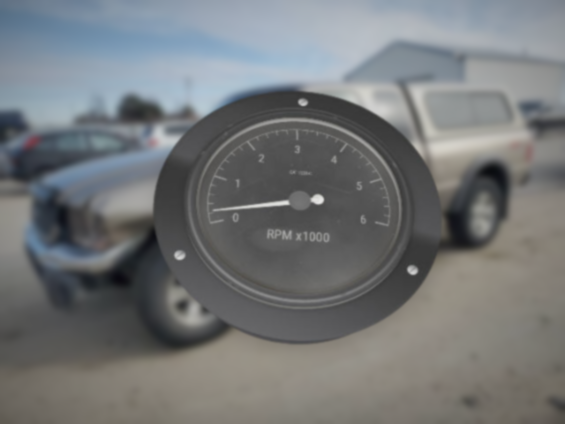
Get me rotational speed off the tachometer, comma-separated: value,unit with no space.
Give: 200,rpm
